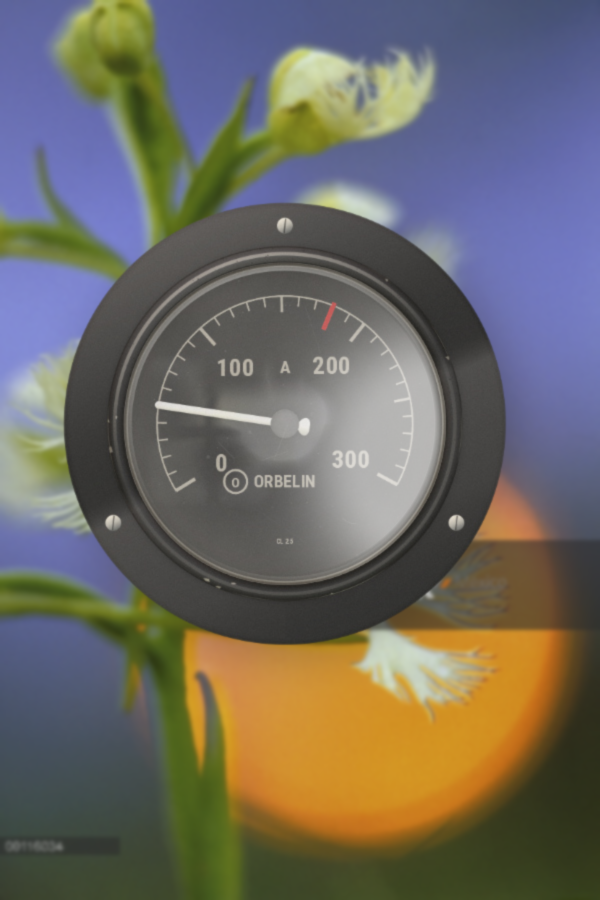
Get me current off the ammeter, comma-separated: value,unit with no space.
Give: 50,A
